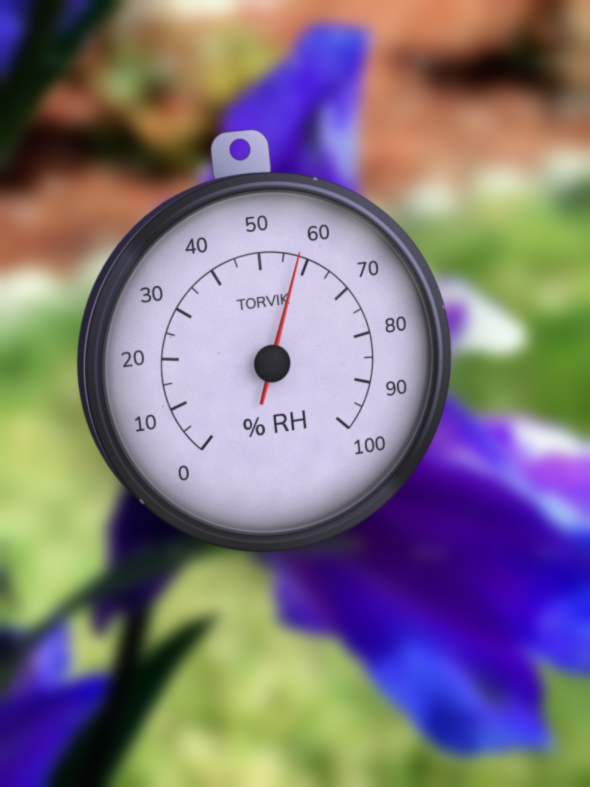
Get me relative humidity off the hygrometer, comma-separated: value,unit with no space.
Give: 57.5,%
